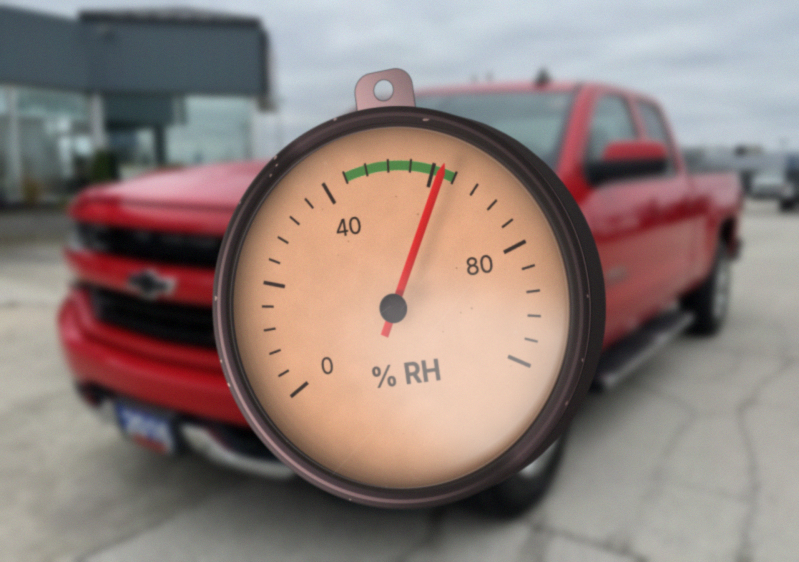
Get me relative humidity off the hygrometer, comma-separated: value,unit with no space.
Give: 62,%
